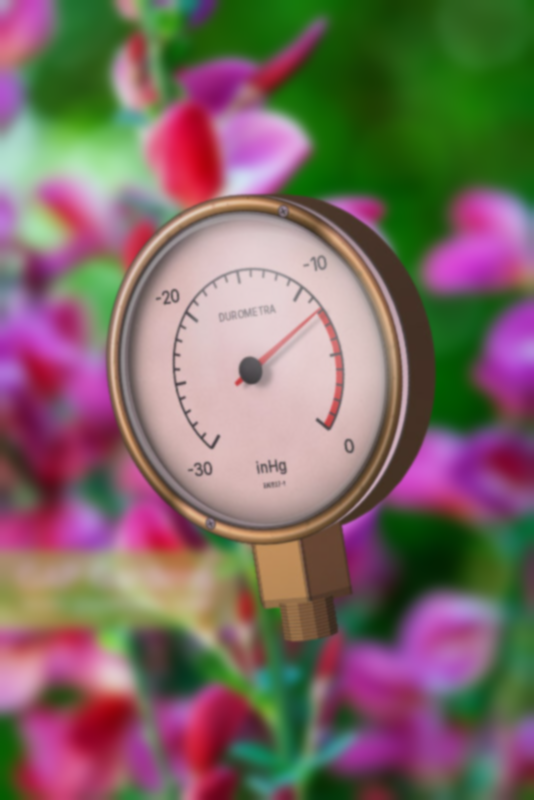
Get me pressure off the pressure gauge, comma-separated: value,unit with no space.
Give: -8,inHg
